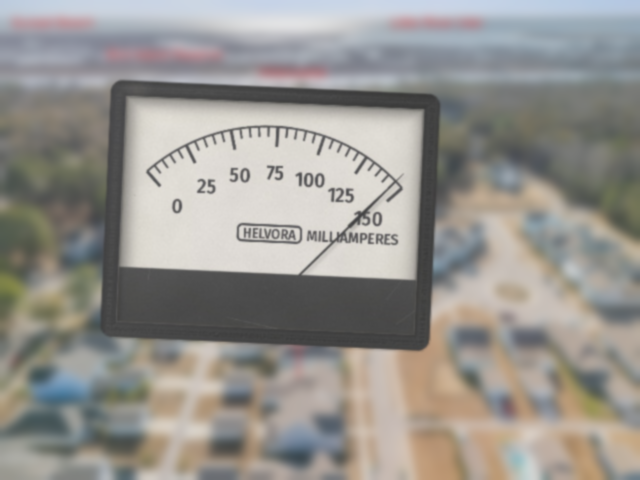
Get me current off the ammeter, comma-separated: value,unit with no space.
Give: 145,mA
